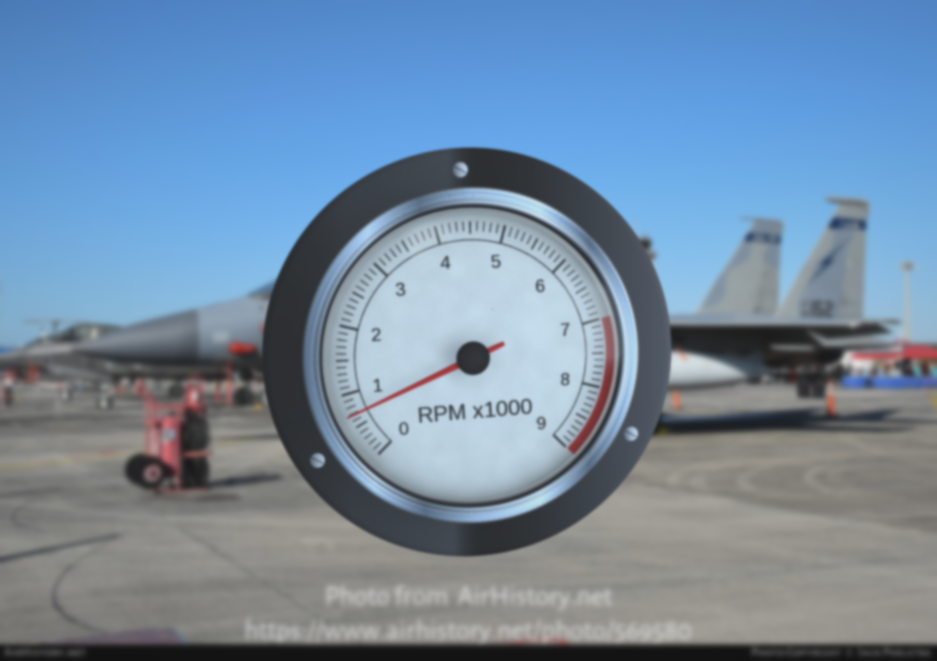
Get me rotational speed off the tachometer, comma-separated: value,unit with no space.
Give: 700,rpm
